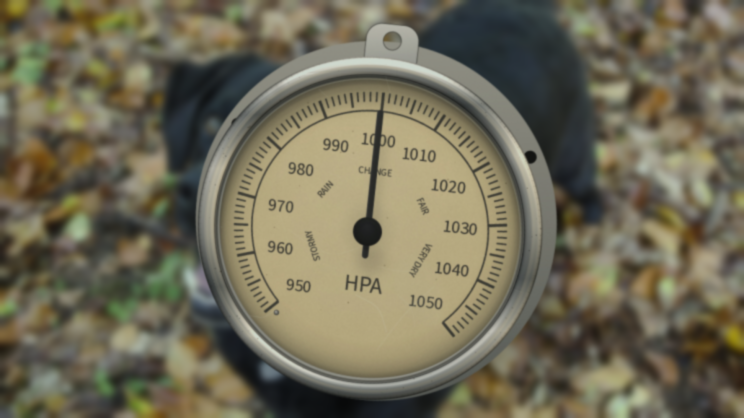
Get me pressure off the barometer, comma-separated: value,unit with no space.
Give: 1000,hPa
